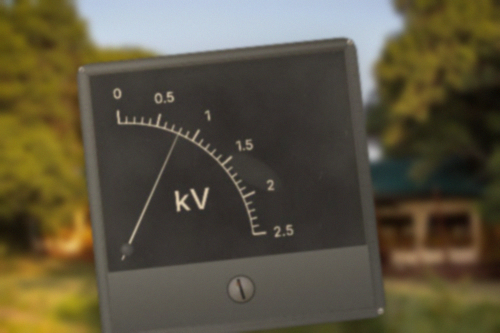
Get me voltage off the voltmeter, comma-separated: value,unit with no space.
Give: 0.8,kV
